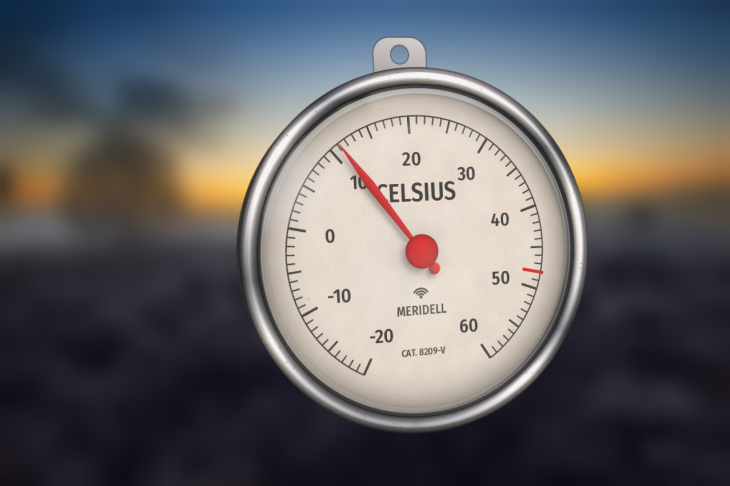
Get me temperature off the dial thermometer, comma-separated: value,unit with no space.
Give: 11,°C
